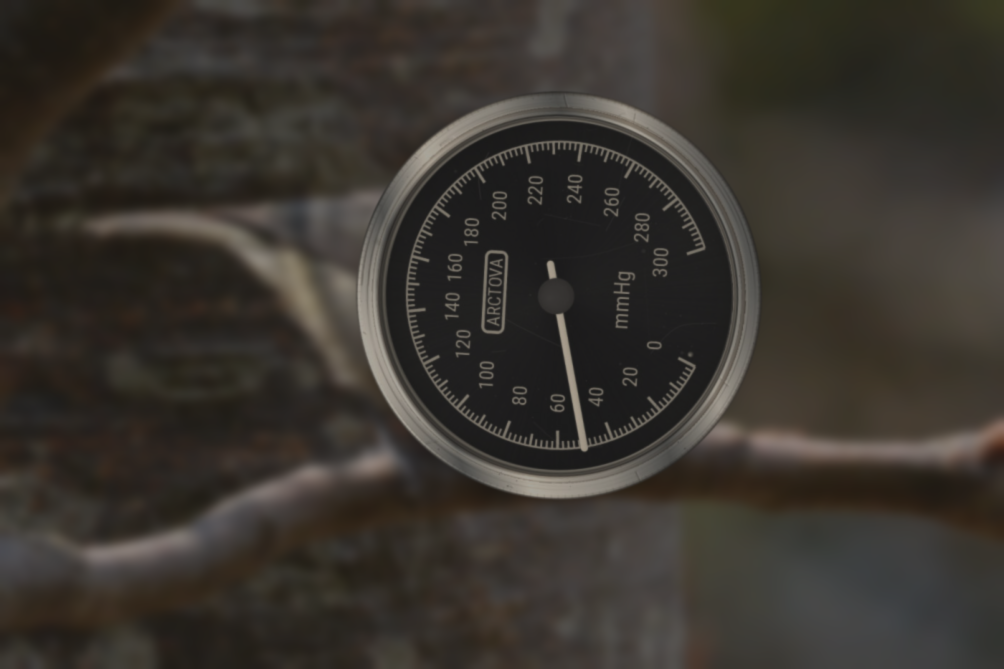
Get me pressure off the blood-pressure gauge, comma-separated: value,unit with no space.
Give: 50,mmHg
